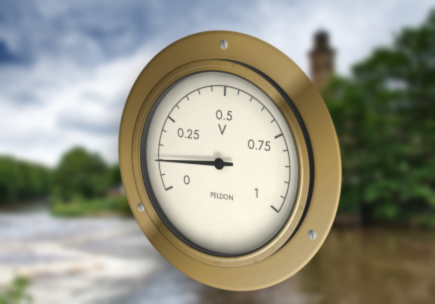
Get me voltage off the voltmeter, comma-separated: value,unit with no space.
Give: 0.1,V
